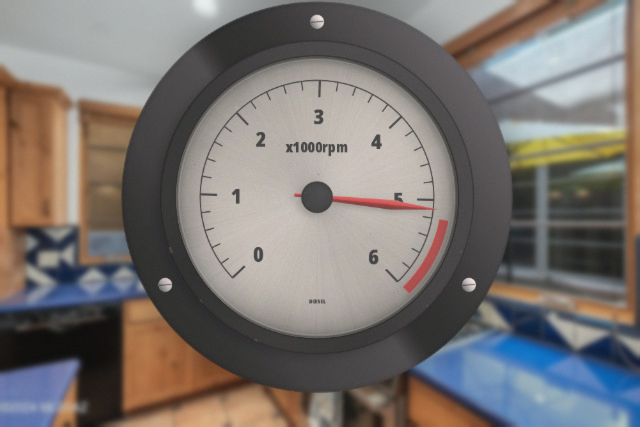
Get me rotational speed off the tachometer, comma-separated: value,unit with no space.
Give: 5100,rpm
